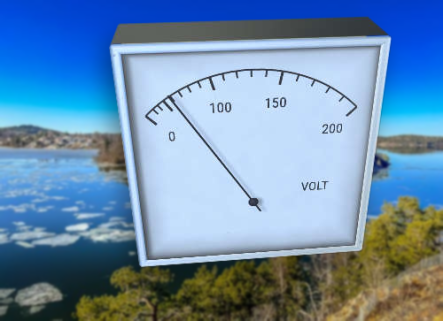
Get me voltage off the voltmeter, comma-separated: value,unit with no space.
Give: 60,V
